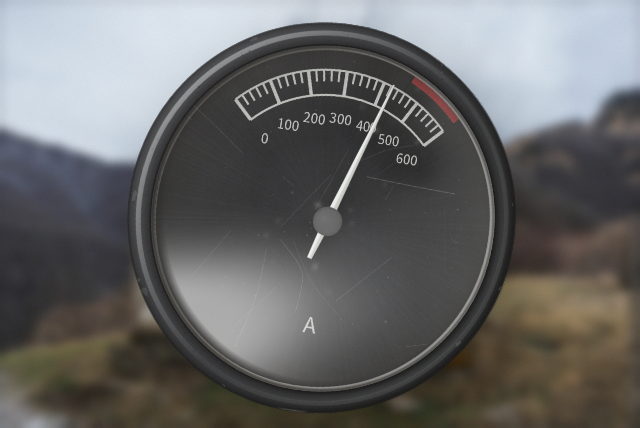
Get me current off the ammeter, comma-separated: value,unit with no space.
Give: 420,A
